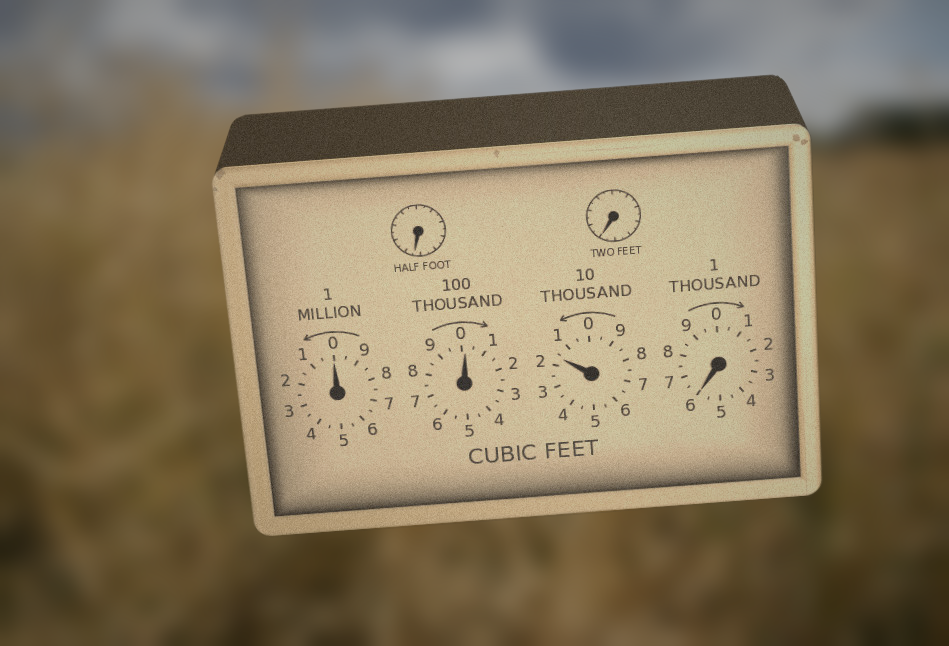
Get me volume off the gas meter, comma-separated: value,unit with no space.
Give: 1600,ft³
